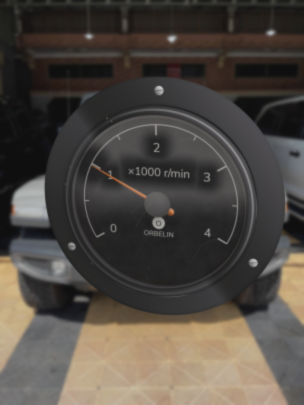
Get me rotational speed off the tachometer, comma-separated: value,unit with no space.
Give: 1000,rpm
